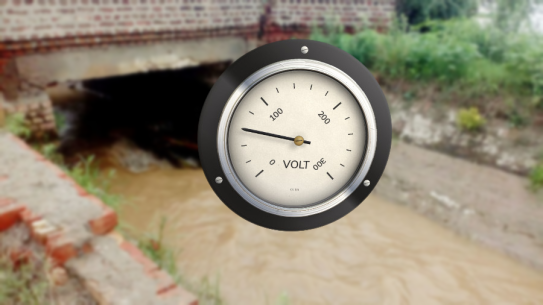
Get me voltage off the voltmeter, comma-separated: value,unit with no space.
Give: 60,V
